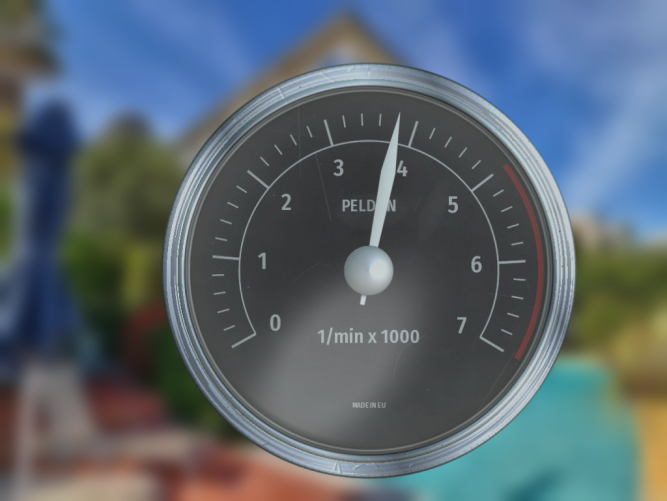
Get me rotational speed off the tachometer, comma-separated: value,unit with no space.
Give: 3800,rpm
